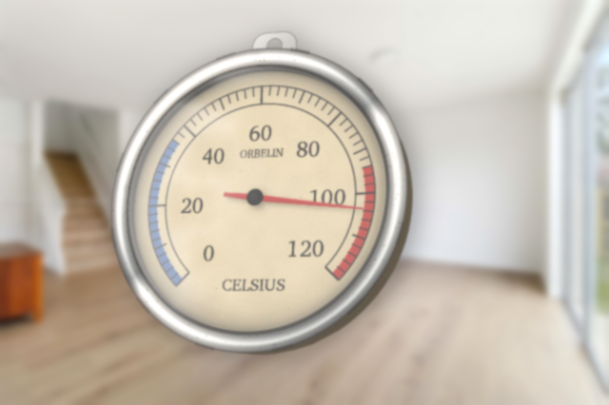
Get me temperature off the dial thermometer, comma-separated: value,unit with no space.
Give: 104,°C
